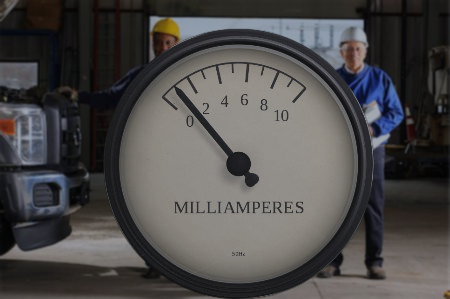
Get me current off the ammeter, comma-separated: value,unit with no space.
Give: 1,mA
